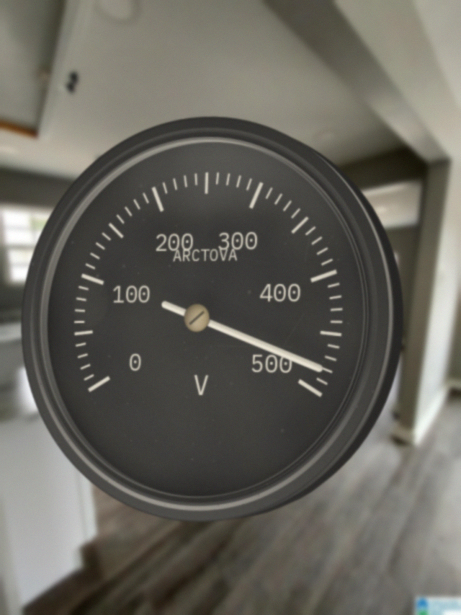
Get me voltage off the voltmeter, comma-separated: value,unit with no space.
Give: 480,V
